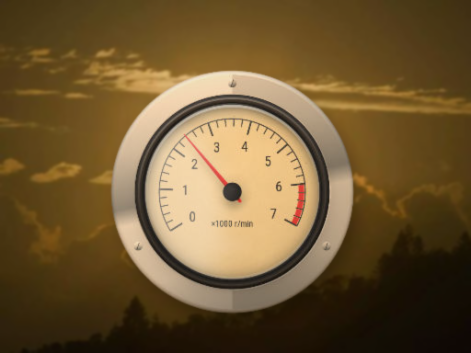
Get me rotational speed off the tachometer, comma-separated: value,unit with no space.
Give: 2400,rpm
